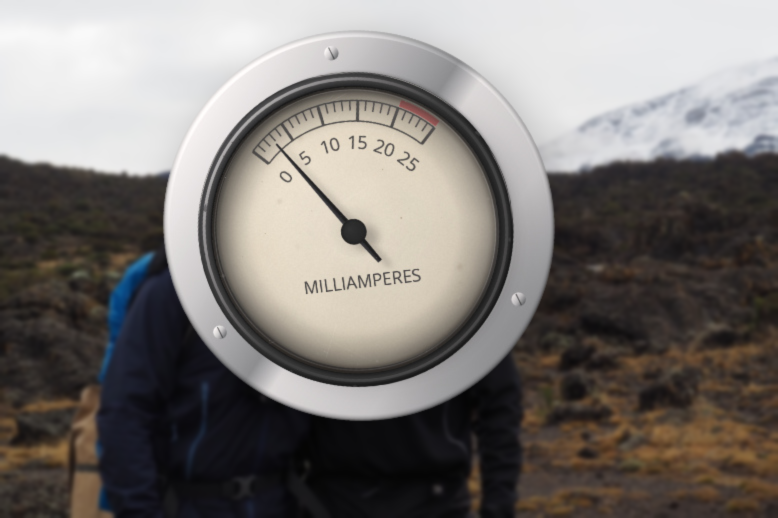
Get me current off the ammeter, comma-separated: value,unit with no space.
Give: 3,mA
